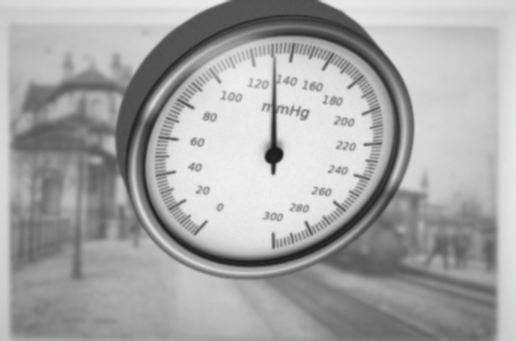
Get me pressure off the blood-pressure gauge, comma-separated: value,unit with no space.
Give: 130,mmHg
